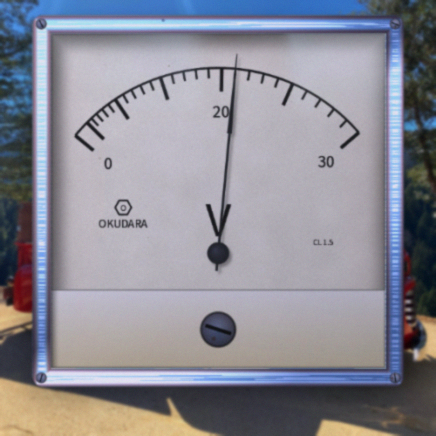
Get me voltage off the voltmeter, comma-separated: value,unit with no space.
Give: 21,V
